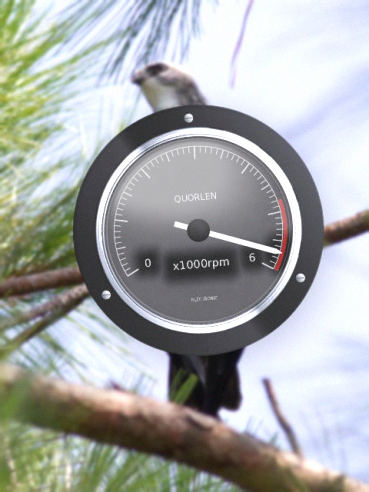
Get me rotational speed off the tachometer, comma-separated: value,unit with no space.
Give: 5700,rpm
